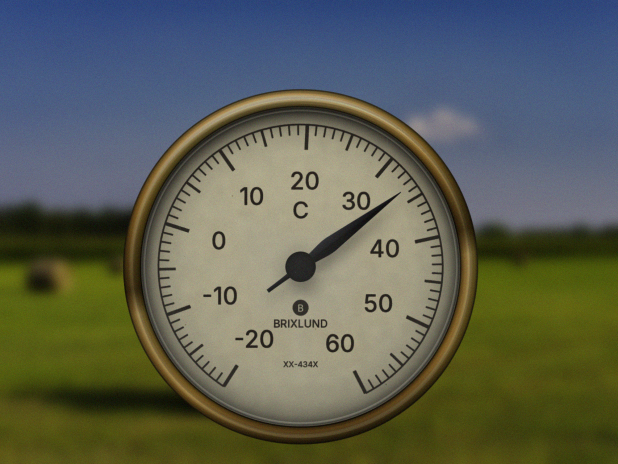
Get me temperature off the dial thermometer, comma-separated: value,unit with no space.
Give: 33.5,°C
